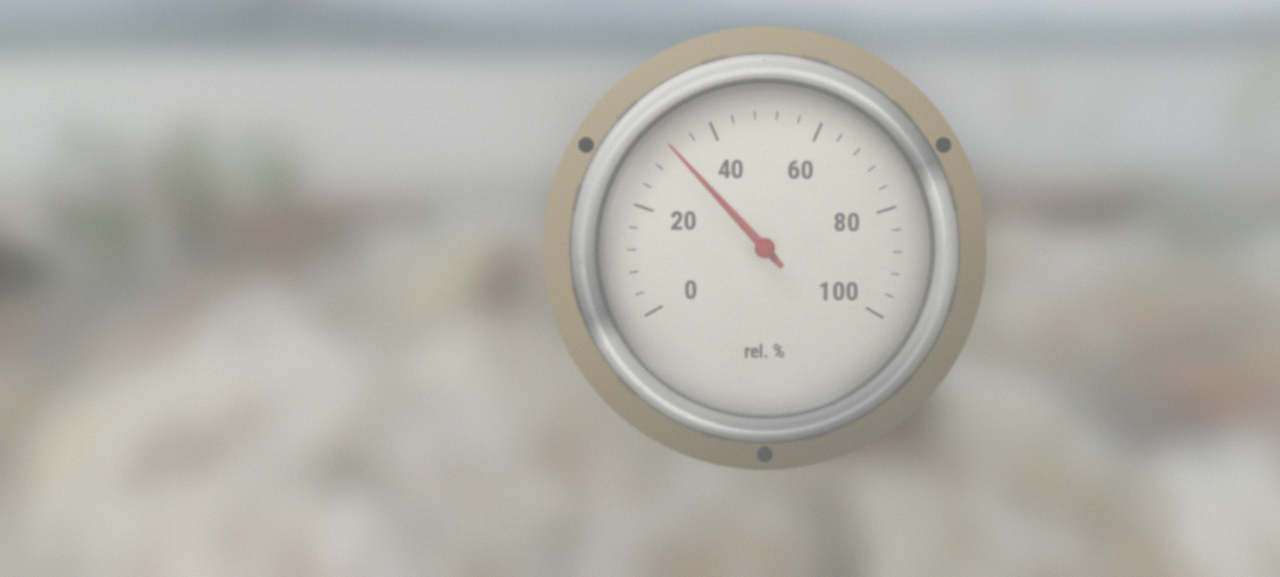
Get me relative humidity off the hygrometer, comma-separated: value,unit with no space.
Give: 32,%
